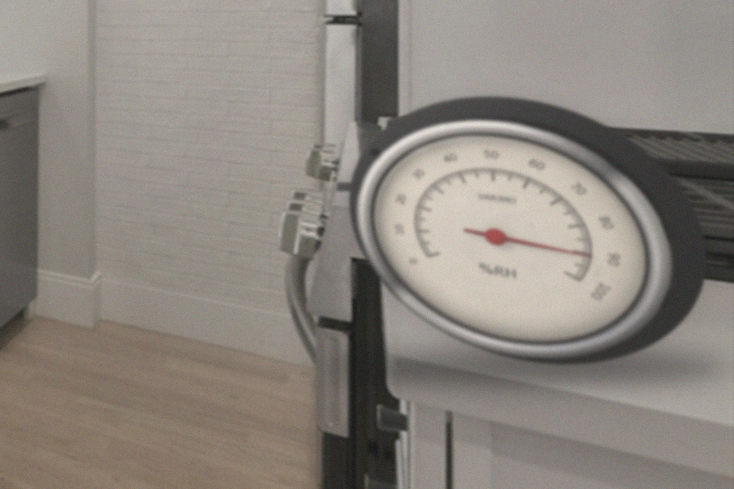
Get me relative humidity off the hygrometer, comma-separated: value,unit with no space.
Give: 90,%
